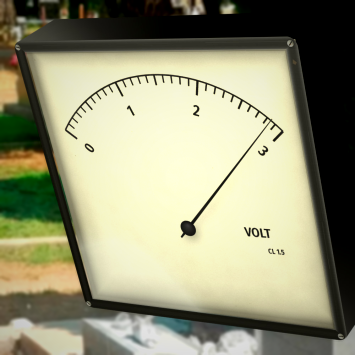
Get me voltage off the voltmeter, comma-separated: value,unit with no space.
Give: 2.85,V
